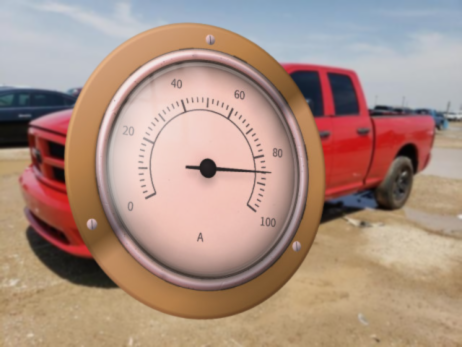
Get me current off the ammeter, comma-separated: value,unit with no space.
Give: 86,A
